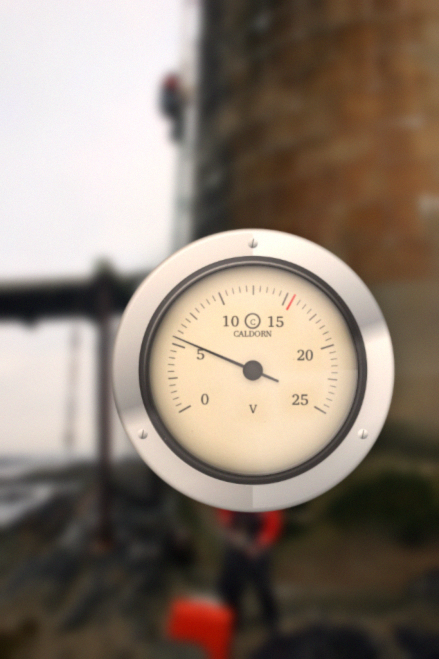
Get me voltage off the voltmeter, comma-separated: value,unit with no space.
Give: 5.5,V
